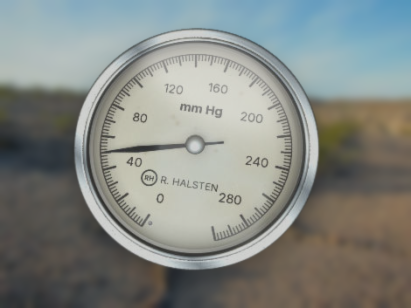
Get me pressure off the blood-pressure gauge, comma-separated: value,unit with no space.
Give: 50,mmHg
